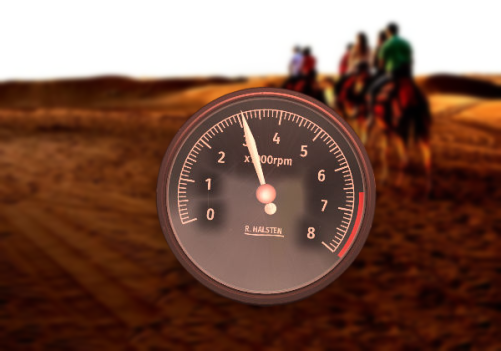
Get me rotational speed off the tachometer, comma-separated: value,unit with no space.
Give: 3100,rpm
